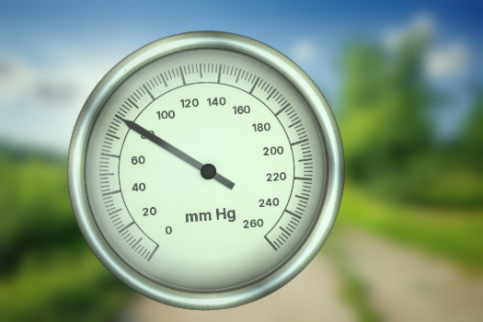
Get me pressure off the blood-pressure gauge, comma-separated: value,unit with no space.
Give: 80,mmHg
